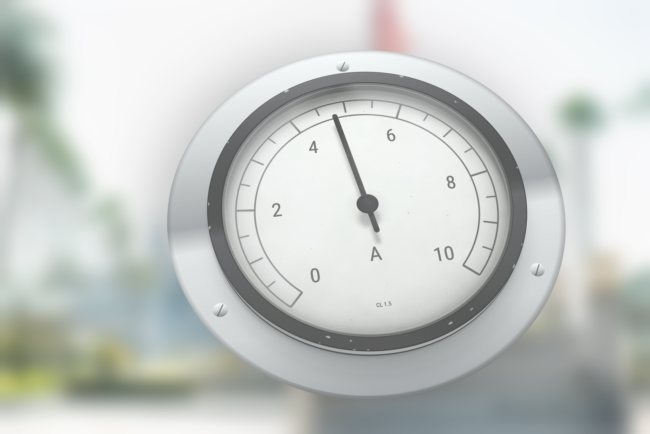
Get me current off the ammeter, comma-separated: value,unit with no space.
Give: 4.75,A
